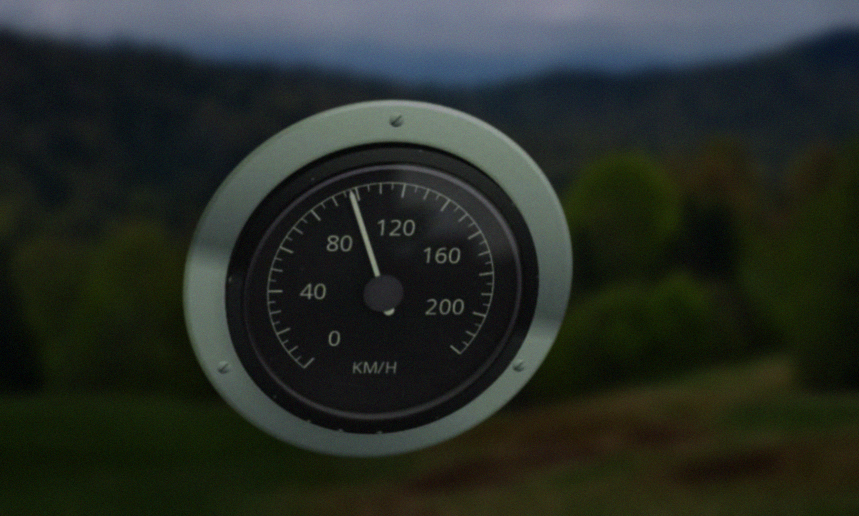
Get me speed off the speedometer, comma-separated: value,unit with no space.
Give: 97.5,km/h
